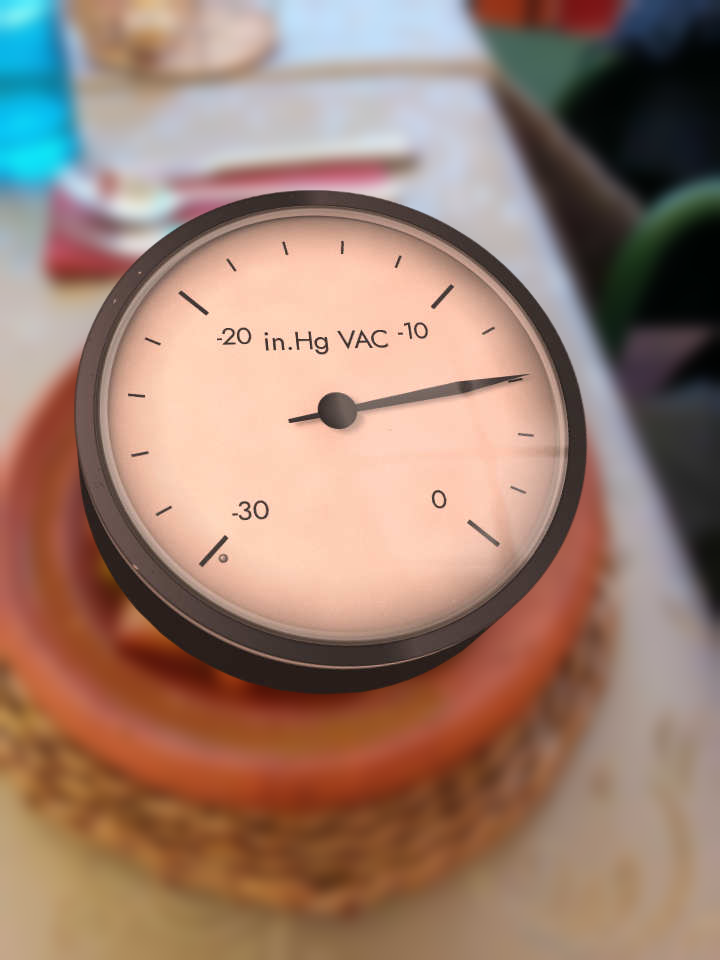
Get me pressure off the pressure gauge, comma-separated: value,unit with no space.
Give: -6,inHg
